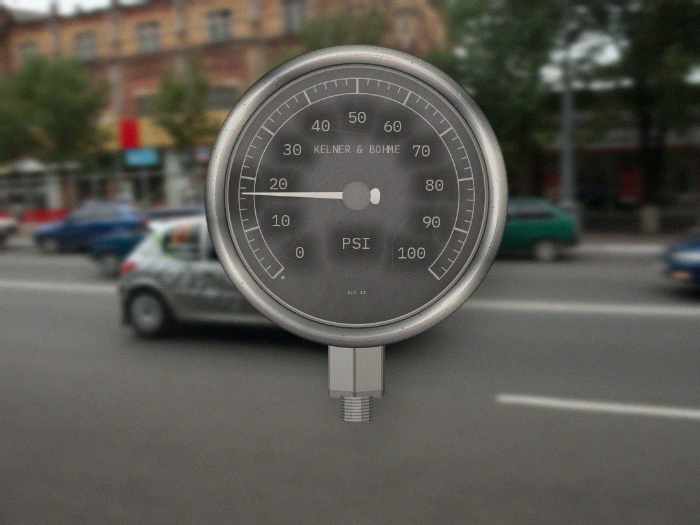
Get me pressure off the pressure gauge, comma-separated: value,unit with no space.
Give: 17,psi
